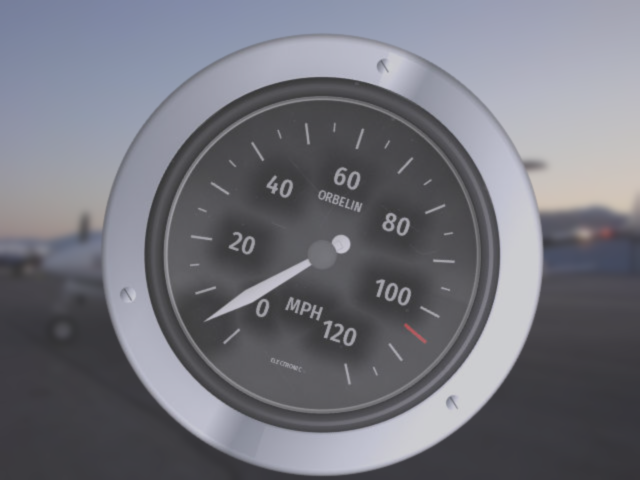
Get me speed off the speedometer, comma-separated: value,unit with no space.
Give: 5,mph
